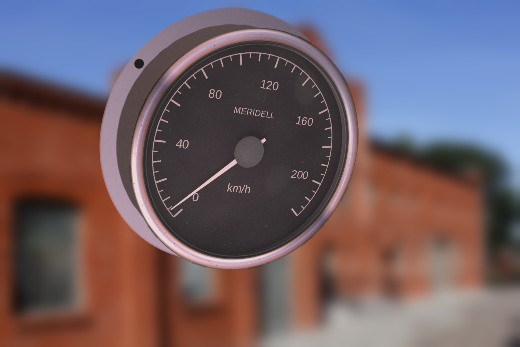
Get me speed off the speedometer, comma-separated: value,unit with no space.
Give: 5,km/h
